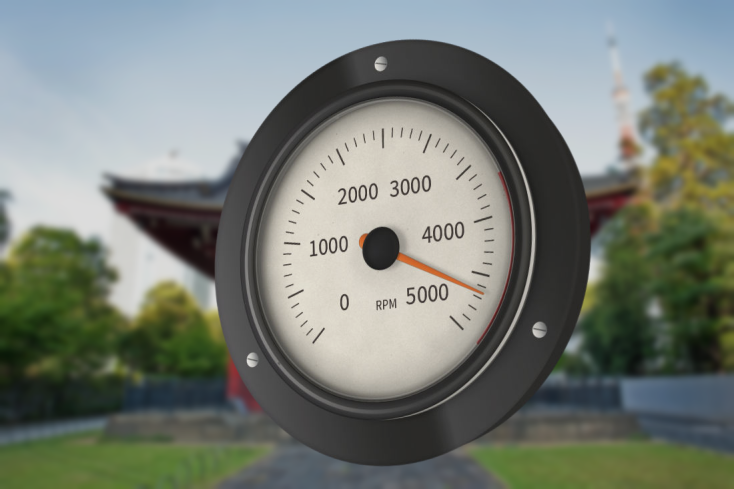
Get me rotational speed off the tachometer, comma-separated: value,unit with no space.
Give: 4650,rpm
